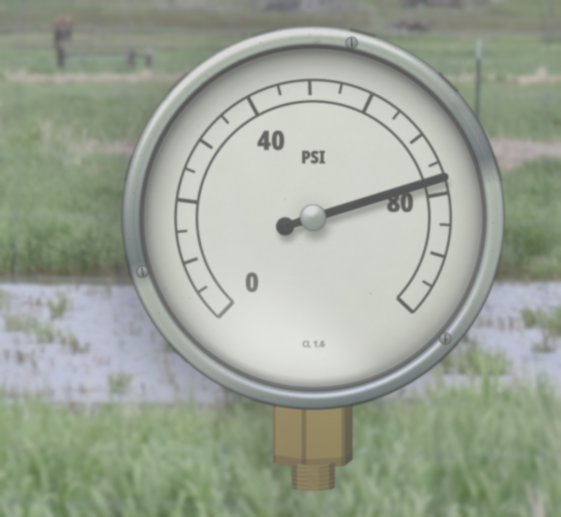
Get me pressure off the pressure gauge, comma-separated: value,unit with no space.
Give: 77.5,psi
